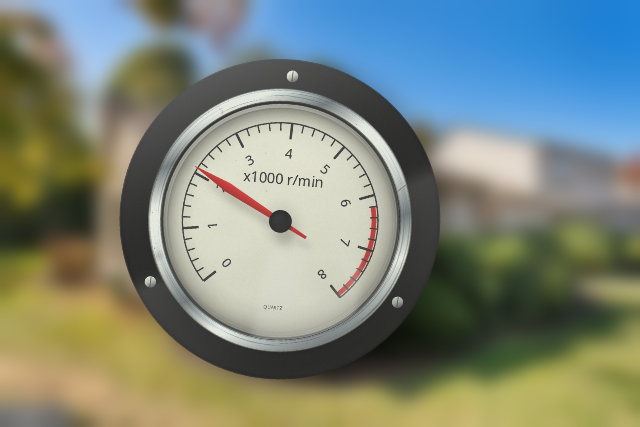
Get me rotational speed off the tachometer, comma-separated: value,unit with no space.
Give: 2100,rpm
